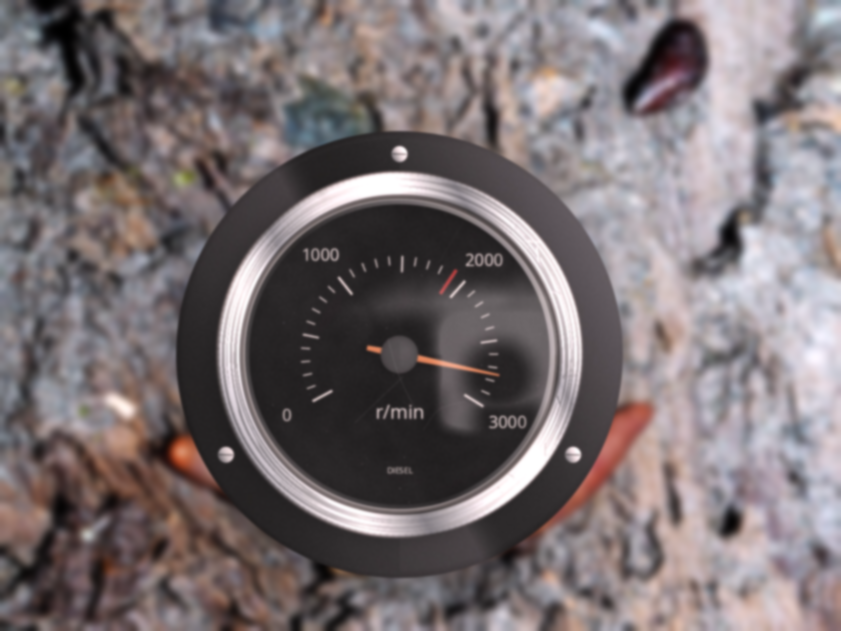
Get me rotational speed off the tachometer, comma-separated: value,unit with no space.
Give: 2750,rpm
